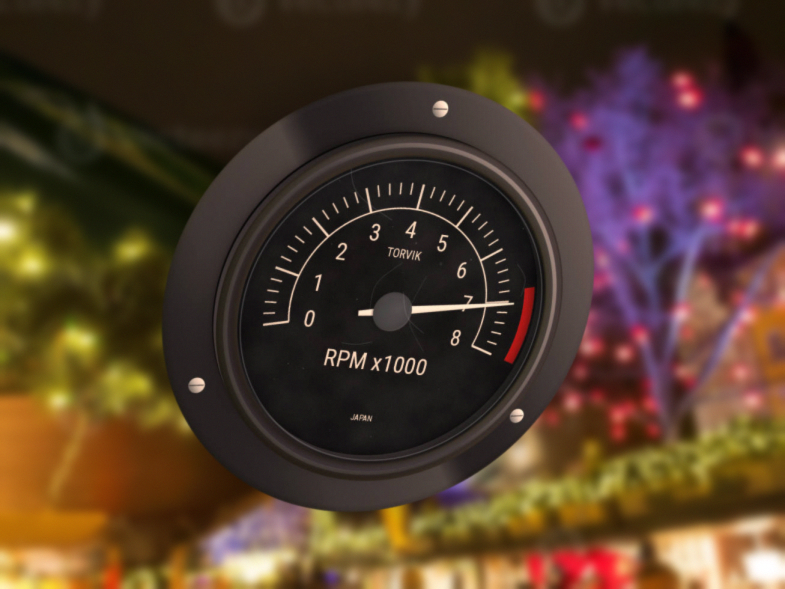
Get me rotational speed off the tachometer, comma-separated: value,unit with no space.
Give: 7000,rpm
